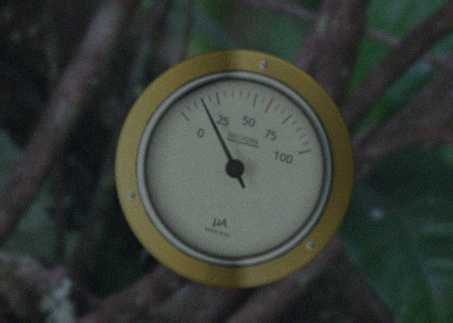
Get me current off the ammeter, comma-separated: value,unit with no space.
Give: 15,µA
